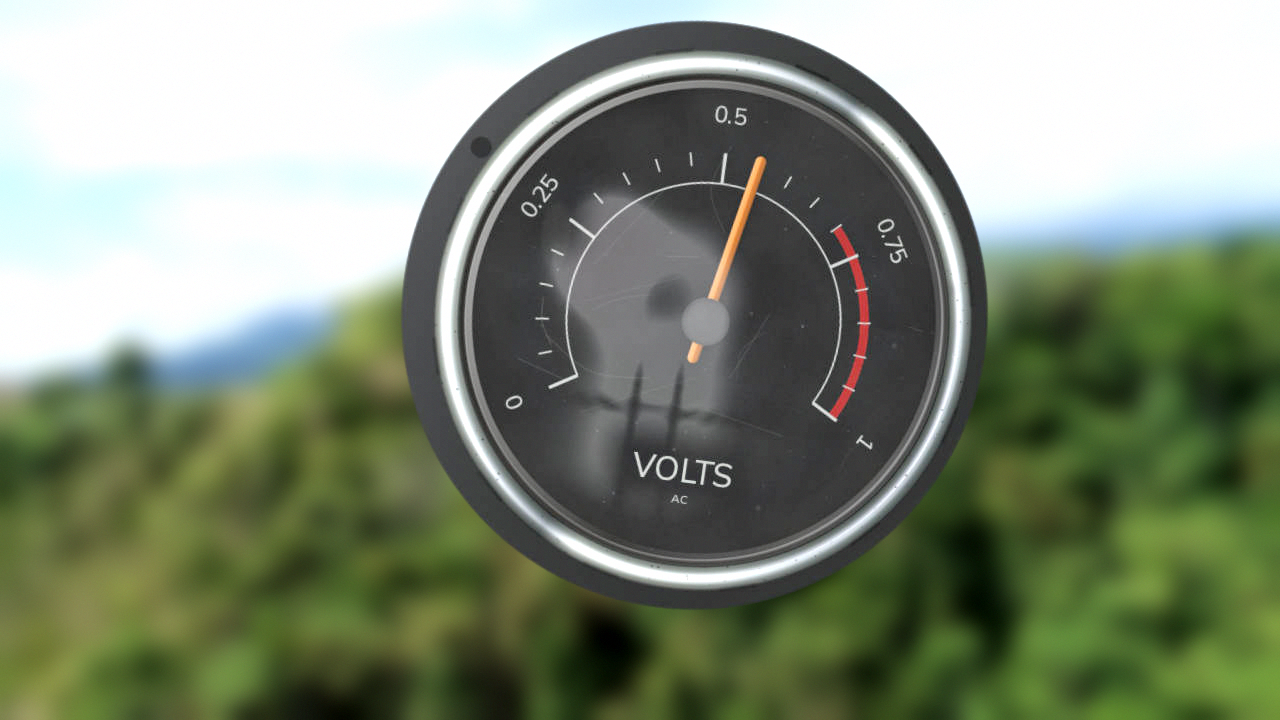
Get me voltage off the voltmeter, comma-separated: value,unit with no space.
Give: 0.55,V
